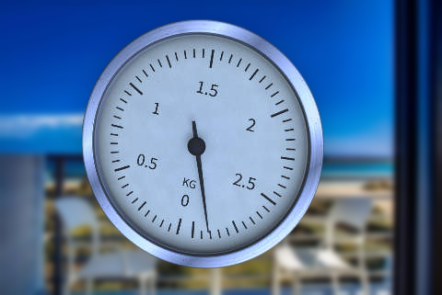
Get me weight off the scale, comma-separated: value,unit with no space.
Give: 2.9,kg
